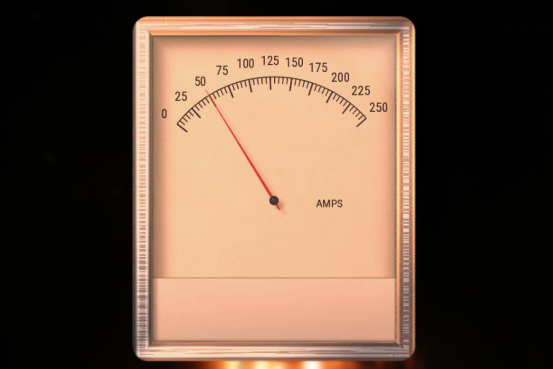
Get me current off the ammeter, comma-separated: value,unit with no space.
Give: 50,A
